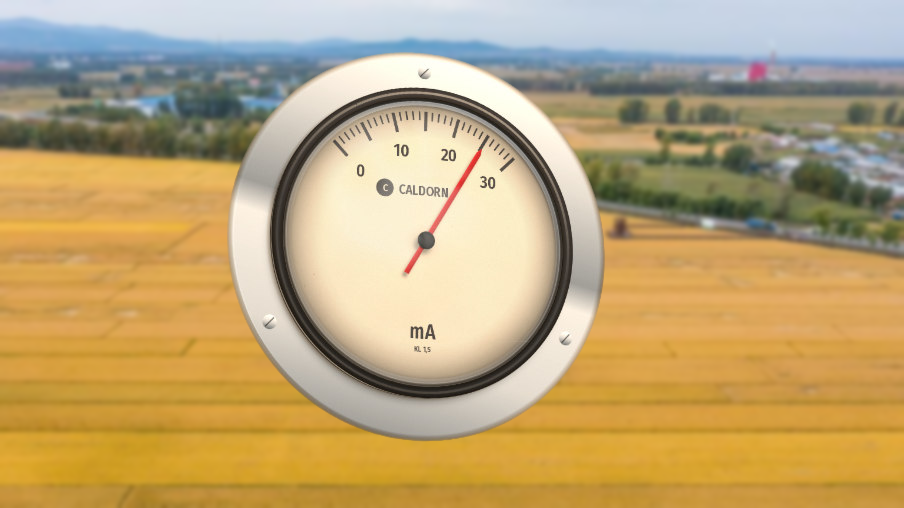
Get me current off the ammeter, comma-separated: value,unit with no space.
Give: 25,mA
